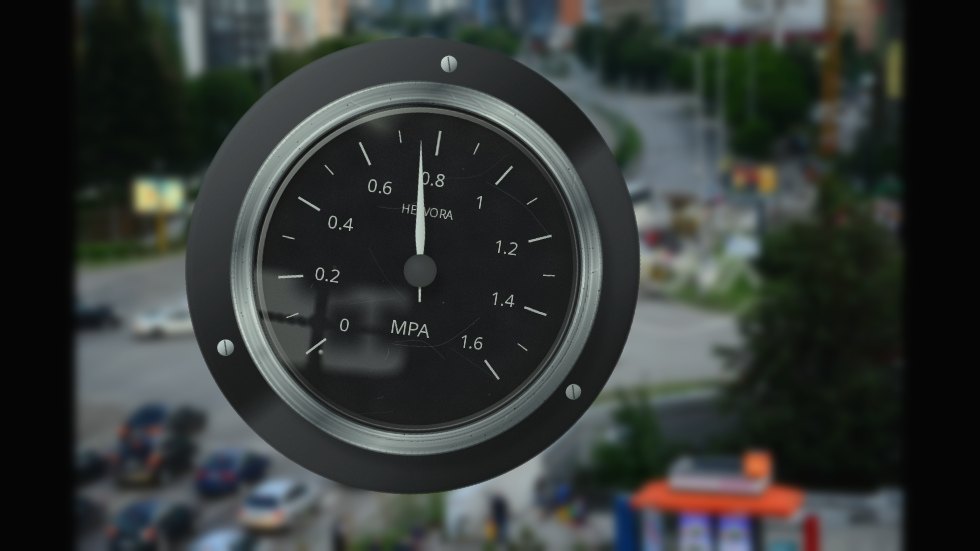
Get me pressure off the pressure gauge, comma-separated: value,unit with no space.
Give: 0.75,MPa
